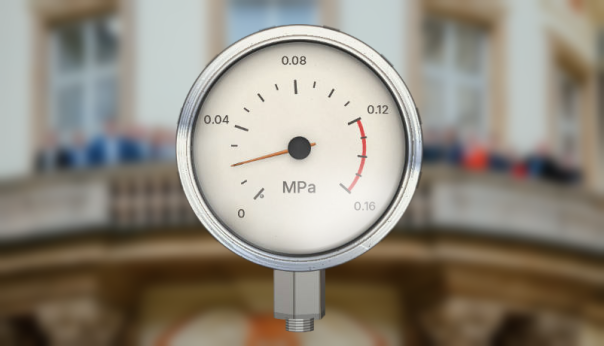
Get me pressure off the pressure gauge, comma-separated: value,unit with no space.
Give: 0.02,MPa
